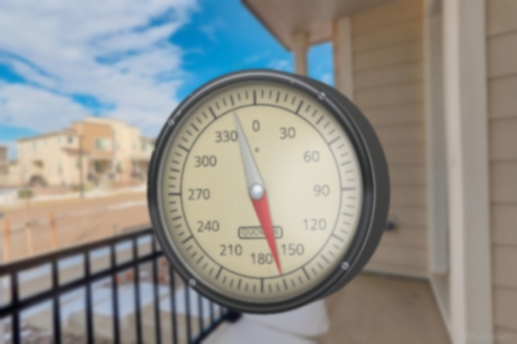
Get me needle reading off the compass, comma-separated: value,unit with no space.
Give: 165,°
